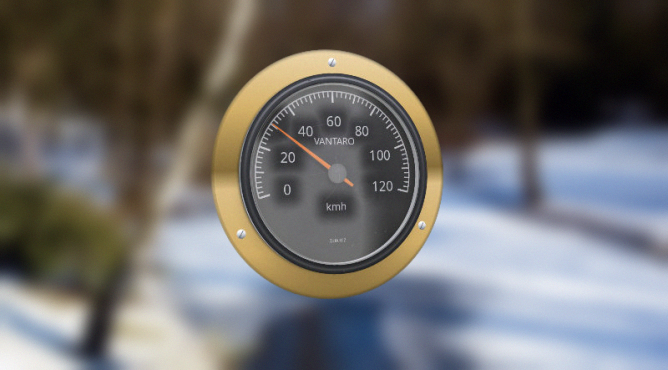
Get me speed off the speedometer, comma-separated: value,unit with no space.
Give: 30,km/h
